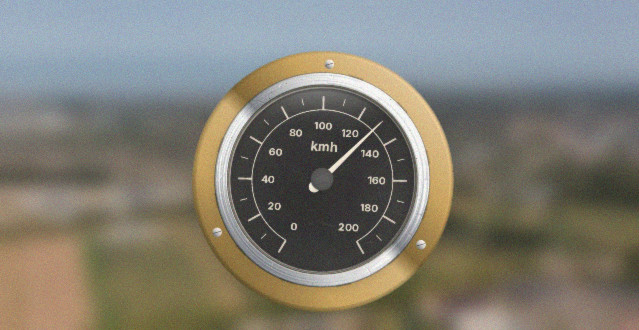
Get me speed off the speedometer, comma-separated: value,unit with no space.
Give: 130,km/h
